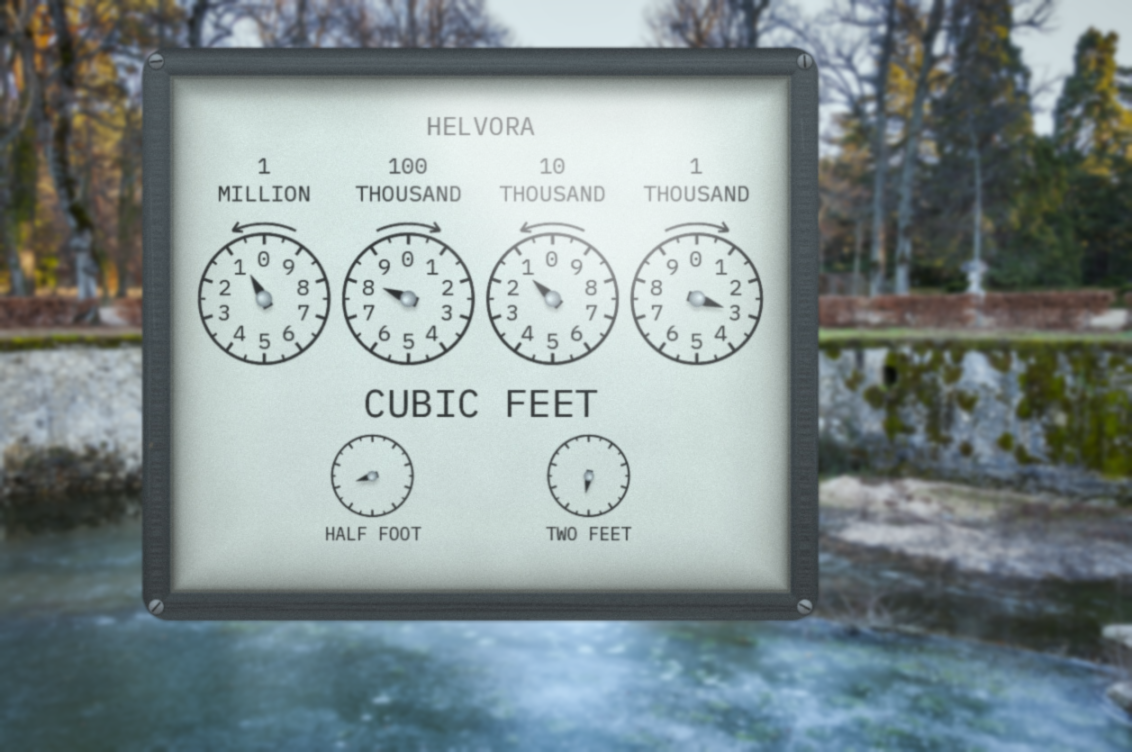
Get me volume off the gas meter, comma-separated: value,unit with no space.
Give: 81300,ft³
